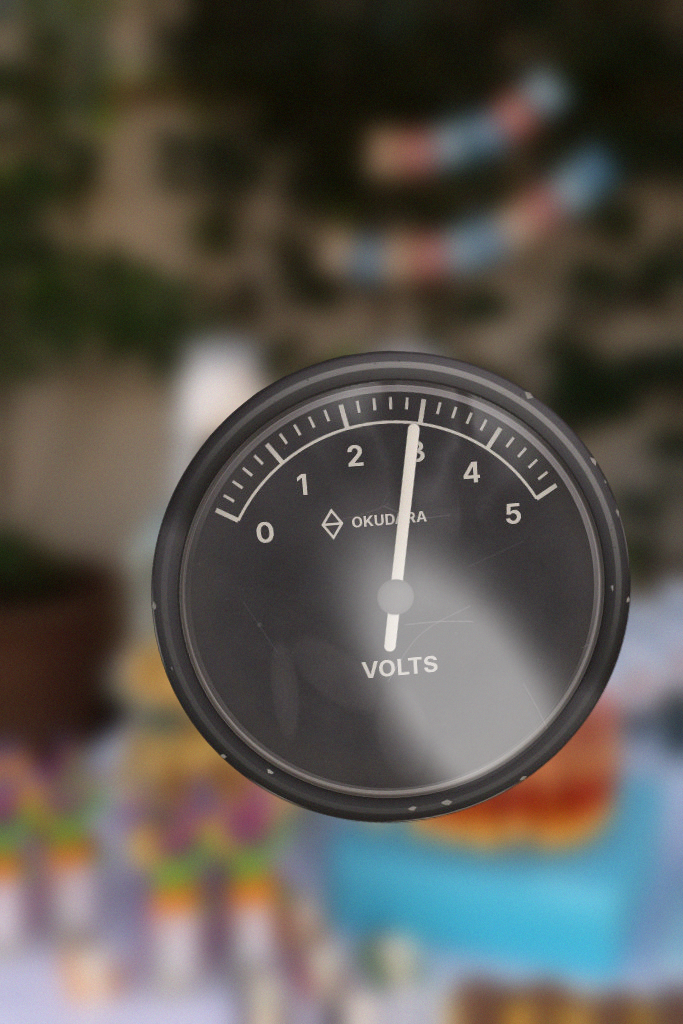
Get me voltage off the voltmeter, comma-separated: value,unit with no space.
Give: 2.9,V
